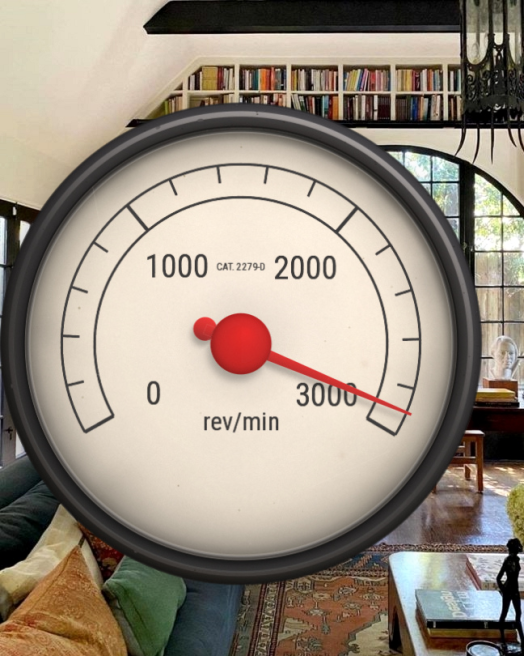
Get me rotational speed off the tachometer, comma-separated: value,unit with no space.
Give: 2900,rpm
